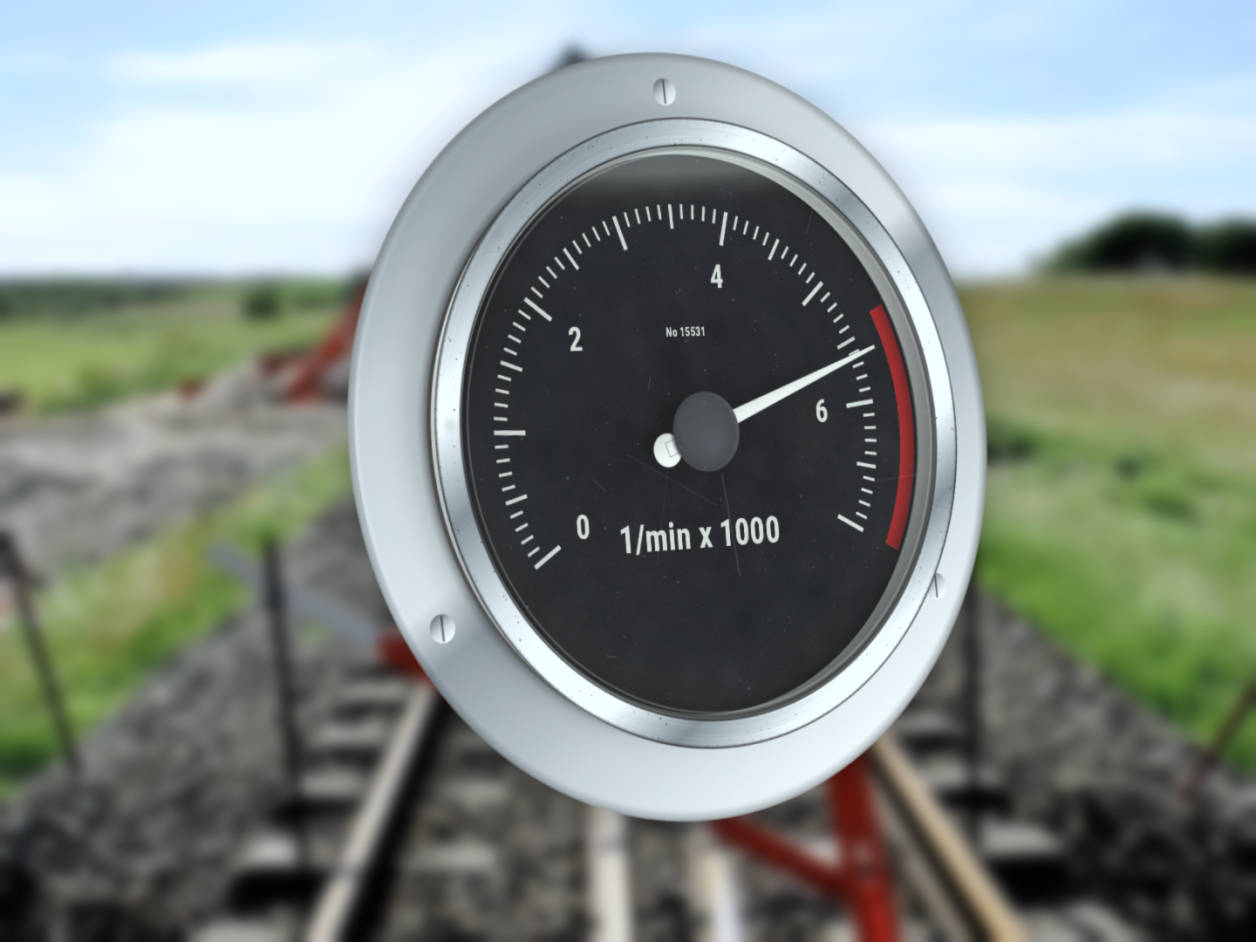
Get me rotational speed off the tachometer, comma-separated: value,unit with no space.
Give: 5600,rpm
